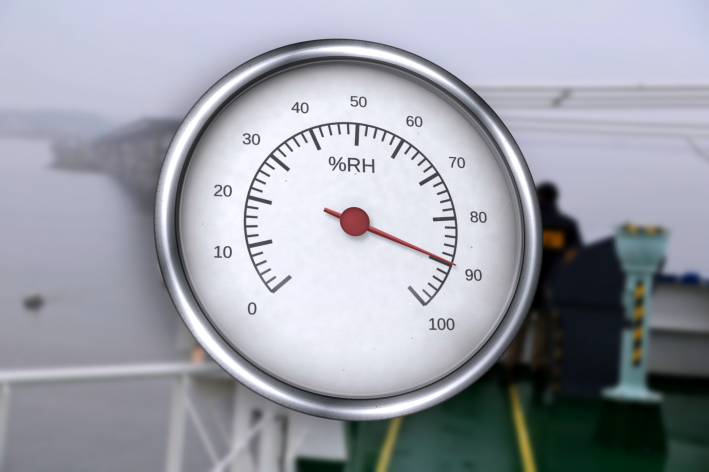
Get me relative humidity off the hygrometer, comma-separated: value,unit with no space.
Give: 90,%
